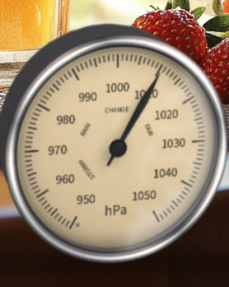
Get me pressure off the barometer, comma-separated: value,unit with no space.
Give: 1010,hPa
